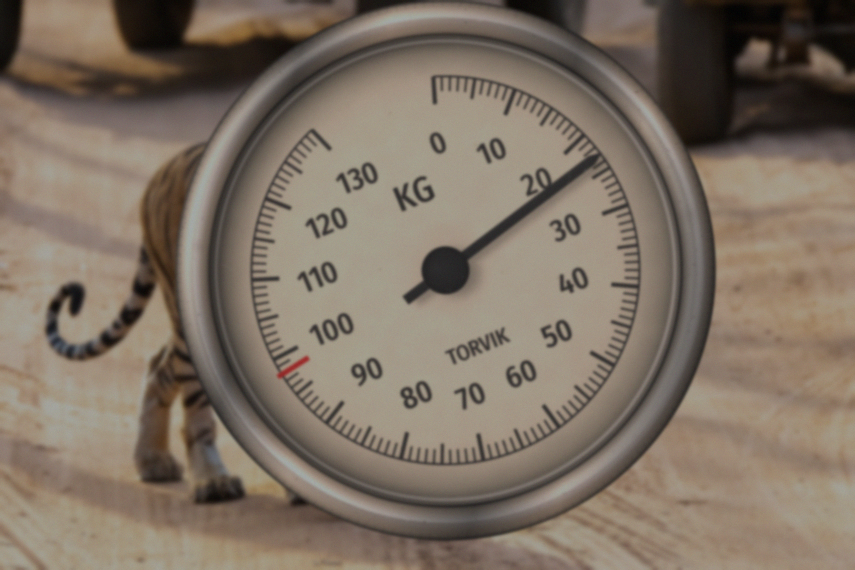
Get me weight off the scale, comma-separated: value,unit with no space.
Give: 23,kg
